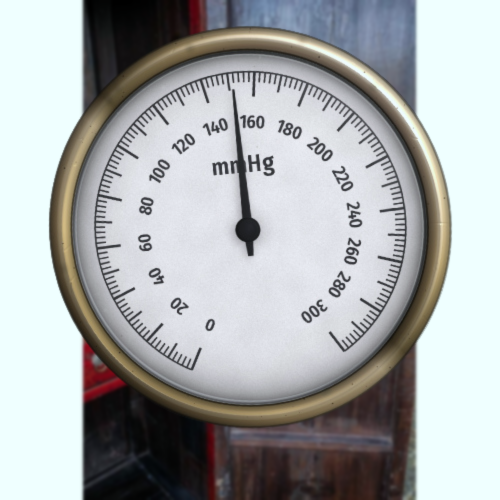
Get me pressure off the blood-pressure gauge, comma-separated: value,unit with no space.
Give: 152,mmHg
